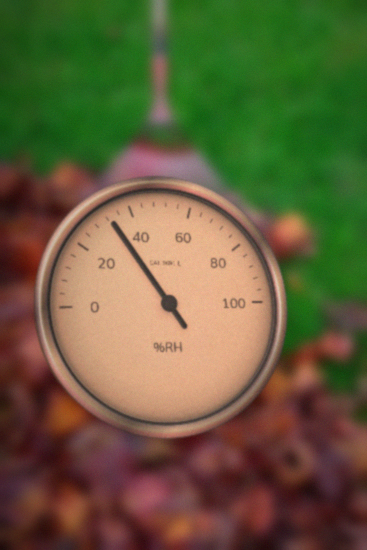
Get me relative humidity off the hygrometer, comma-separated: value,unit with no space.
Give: 32,%
